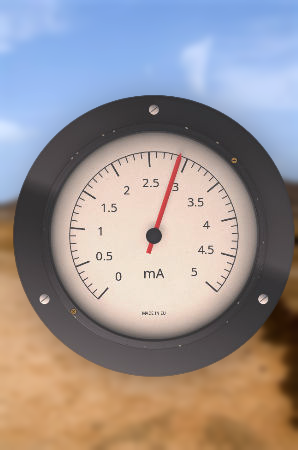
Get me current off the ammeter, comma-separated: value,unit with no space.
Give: 2.9,mA
